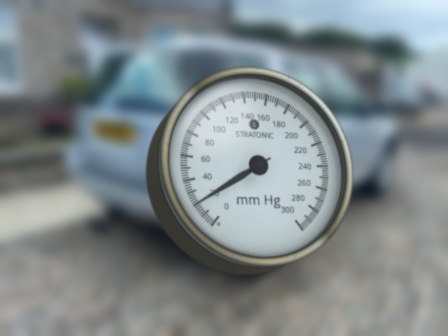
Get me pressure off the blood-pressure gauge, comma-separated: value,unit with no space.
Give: 20,mmHg
